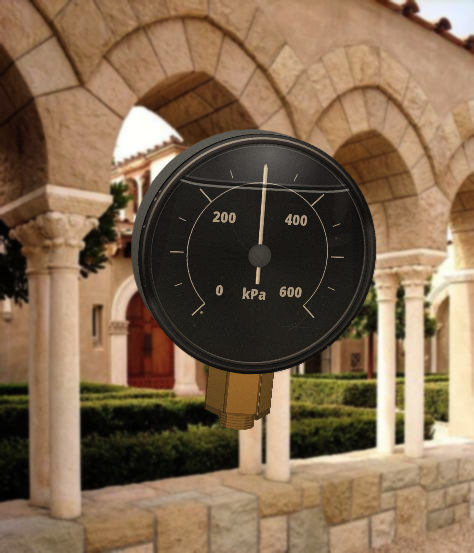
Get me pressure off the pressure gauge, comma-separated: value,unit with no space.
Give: 300,kPa
